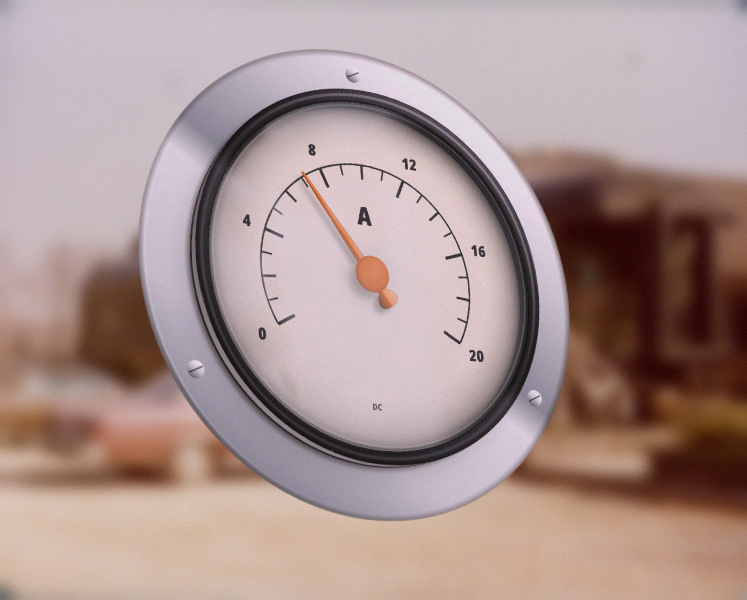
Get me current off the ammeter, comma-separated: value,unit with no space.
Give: 7,A
